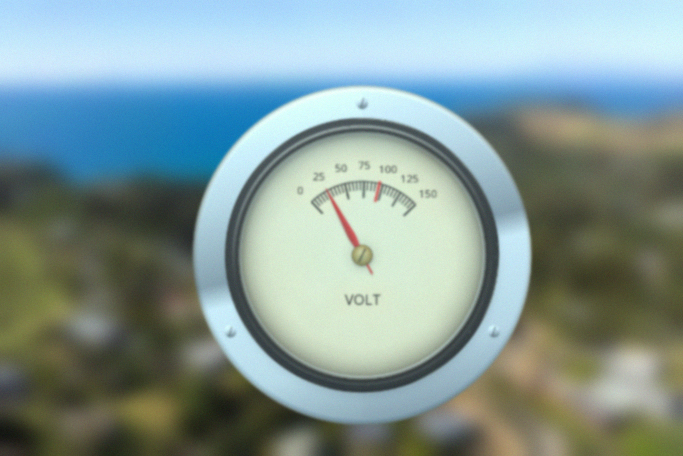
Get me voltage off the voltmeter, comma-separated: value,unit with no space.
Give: 25,V
